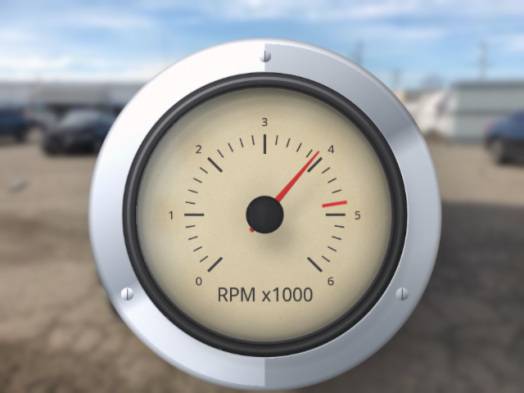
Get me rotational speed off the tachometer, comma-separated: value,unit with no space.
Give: 3900,rpm
